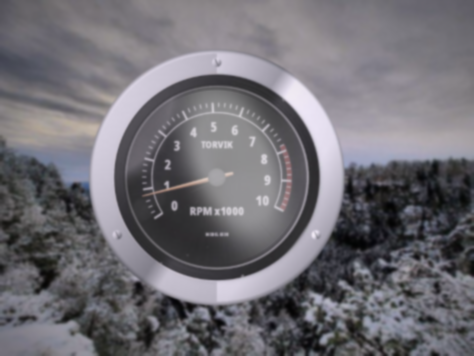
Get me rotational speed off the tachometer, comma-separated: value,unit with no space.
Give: 800,rpm
